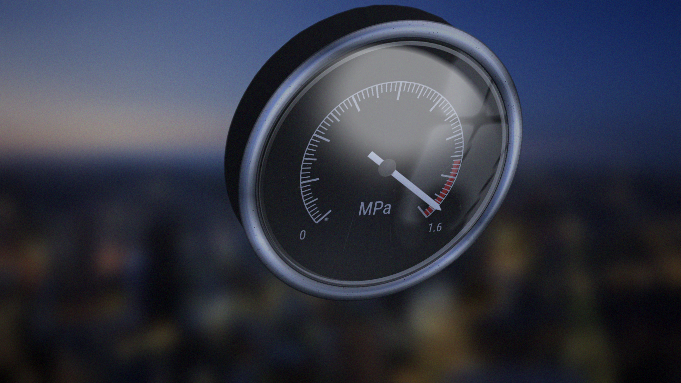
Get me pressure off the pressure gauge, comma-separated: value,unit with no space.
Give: 1.54,MPa
